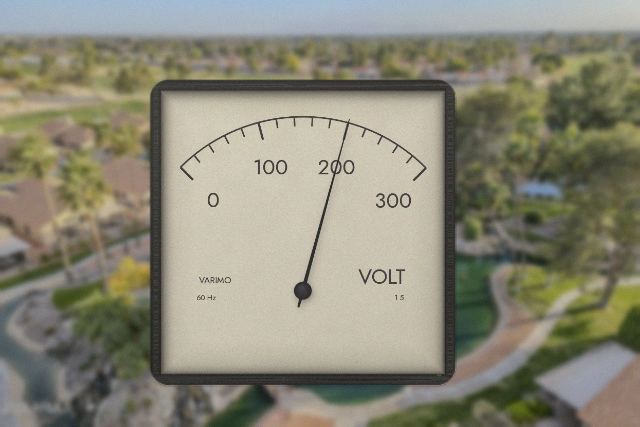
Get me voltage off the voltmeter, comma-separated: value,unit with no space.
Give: 200,V
